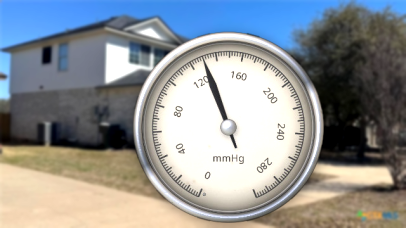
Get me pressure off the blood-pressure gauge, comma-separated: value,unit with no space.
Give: 130,mmHg
